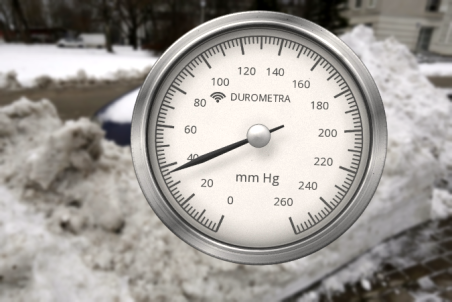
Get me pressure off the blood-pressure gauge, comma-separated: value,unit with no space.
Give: 36,mmHg
